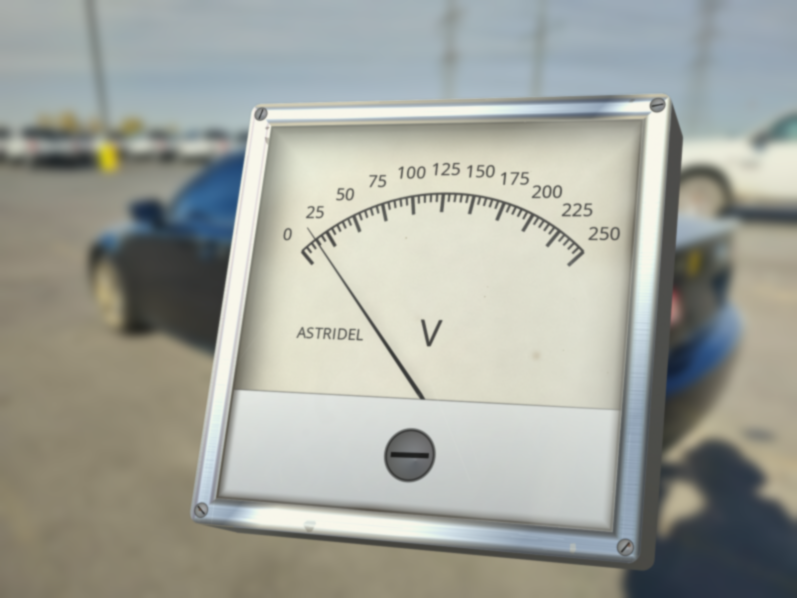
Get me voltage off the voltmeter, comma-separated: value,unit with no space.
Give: 15,V
